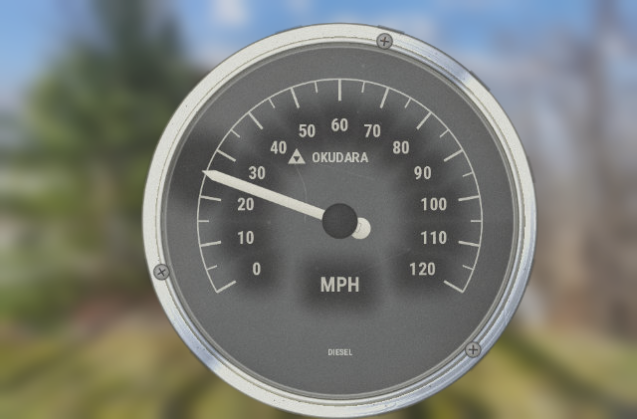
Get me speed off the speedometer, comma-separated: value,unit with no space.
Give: 25,mph
